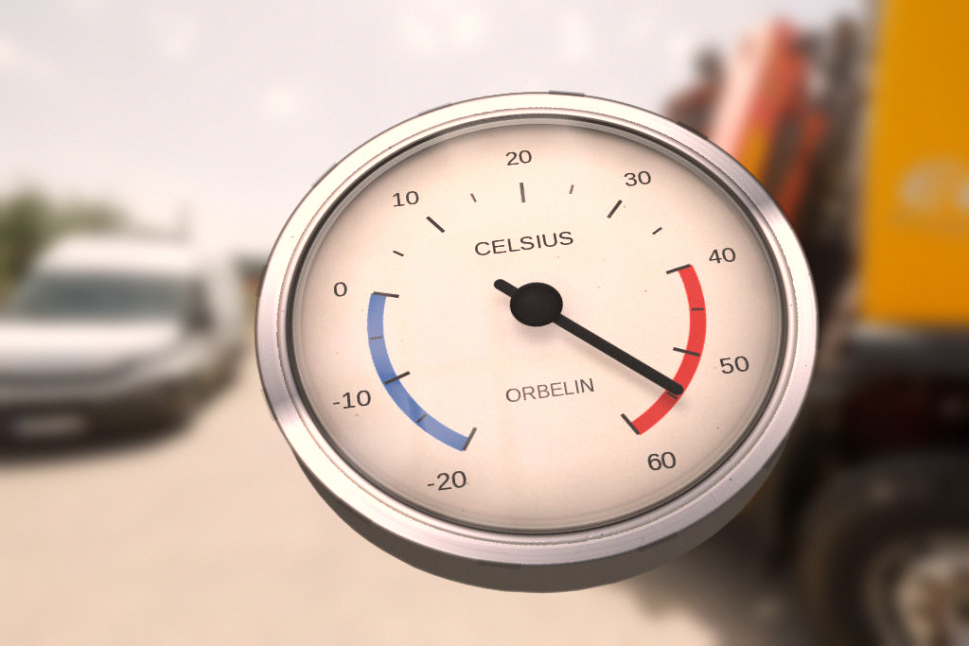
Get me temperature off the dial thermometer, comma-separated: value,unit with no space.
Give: 55,°C
